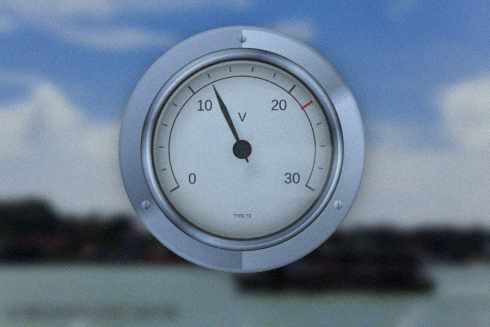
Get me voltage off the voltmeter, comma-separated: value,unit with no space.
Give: 12,V
